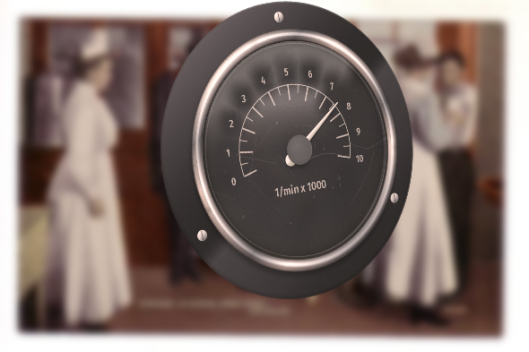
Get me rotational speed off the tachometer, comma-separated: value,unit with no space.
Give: 7500,rpm
